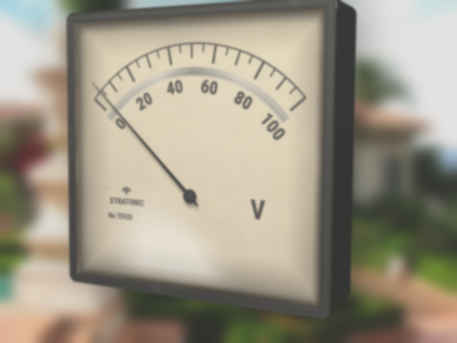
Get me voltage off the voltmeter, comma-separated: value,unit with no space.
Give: 5,V
